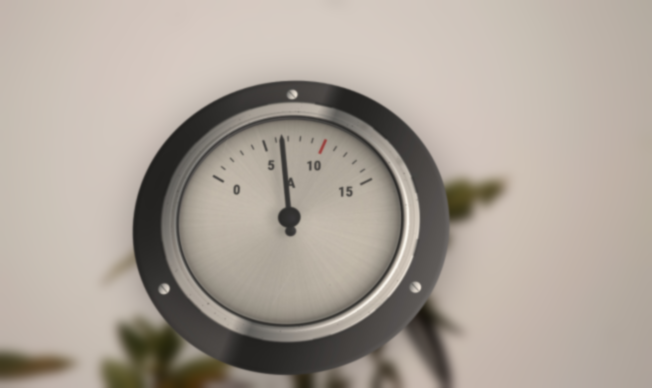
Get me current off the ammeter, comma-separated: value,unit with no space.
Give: 6.5,A
